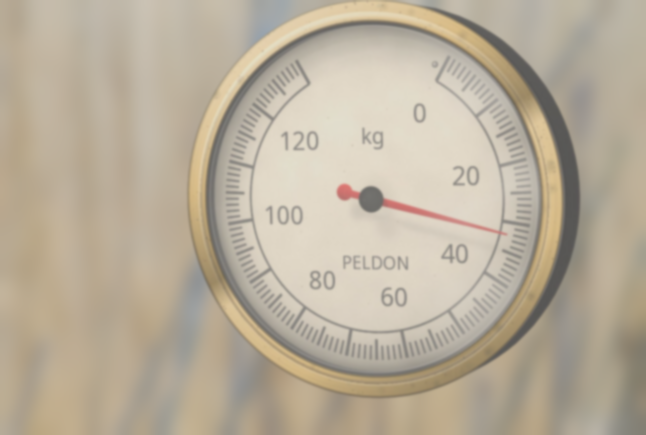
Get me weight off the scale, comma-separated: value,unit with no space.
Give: 32,kg
